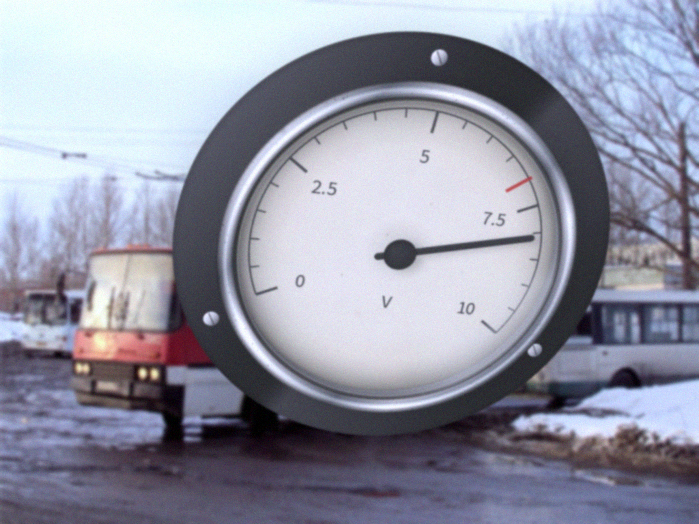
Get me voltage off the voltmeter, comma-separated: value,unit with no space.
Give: 8,V
